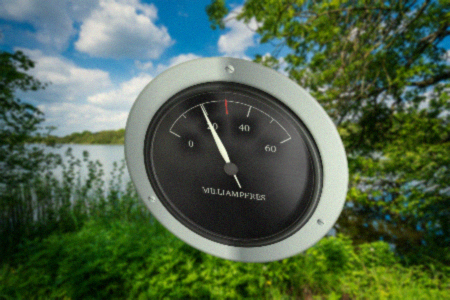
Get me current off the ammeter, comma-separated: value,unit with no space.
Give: 20,mA
